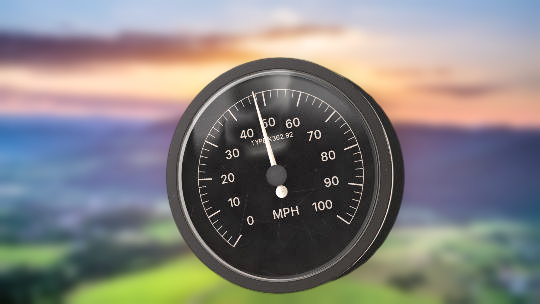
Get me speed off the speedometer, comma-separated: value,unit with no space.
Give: 48,mph
